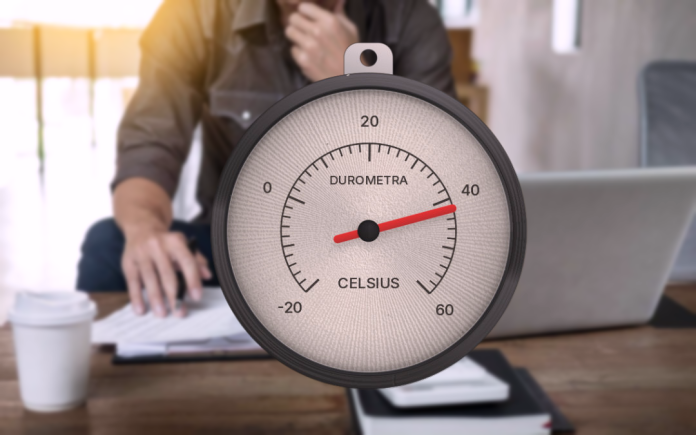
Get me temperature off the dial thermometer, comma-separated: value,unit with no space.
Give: 42,°C
